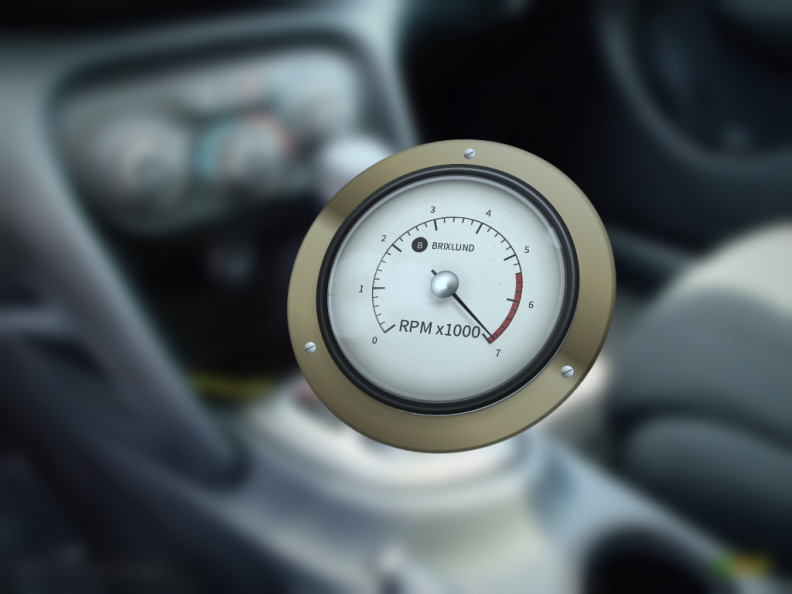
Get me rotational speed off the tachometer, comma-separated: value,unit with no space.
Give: 6900,rpm
